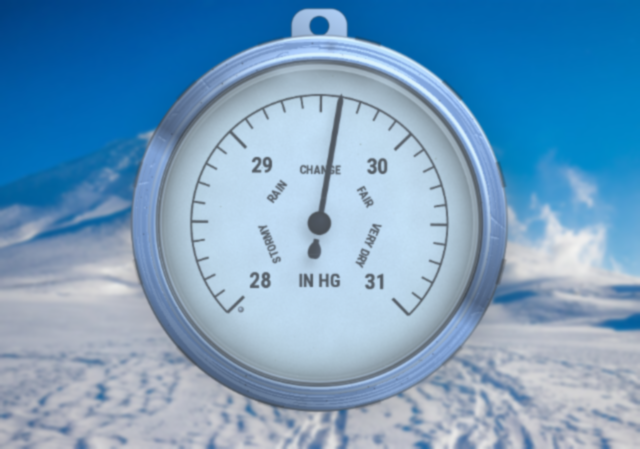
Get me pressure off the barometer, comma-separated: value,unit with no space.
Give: 29.6,inHg
